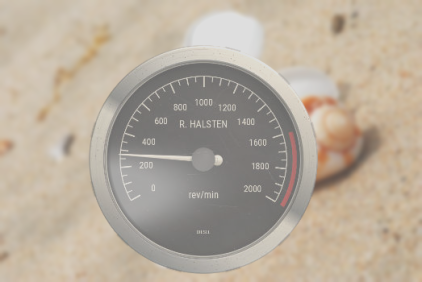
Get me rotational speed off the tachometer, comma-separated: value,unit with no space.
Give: 275,rpm
